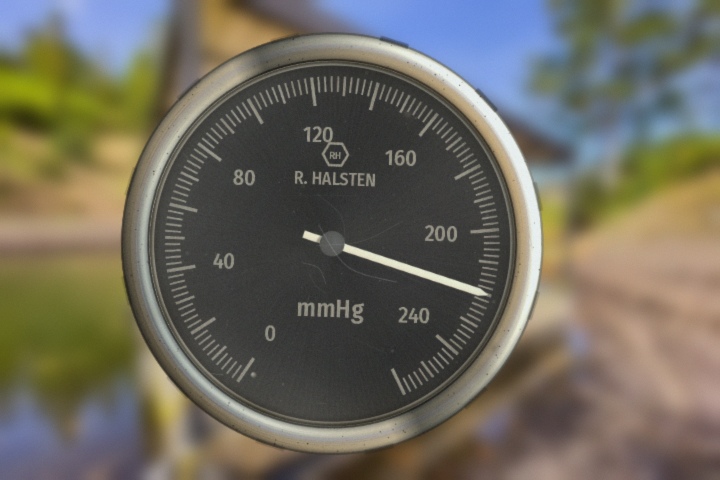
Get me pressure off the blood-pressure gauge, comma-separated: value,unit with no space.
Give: 220,mmHg
